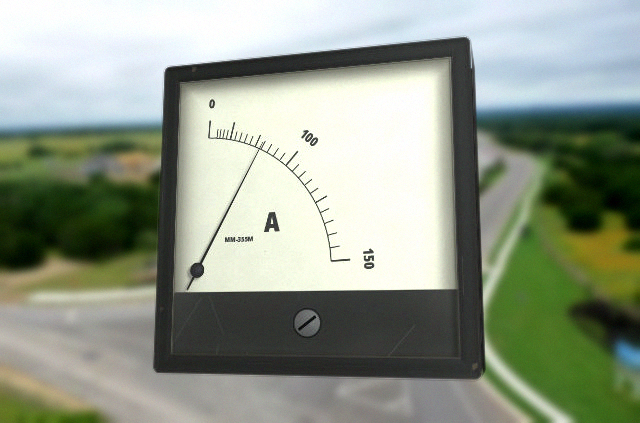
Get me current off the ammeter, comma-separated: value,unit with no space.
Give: 80,A
